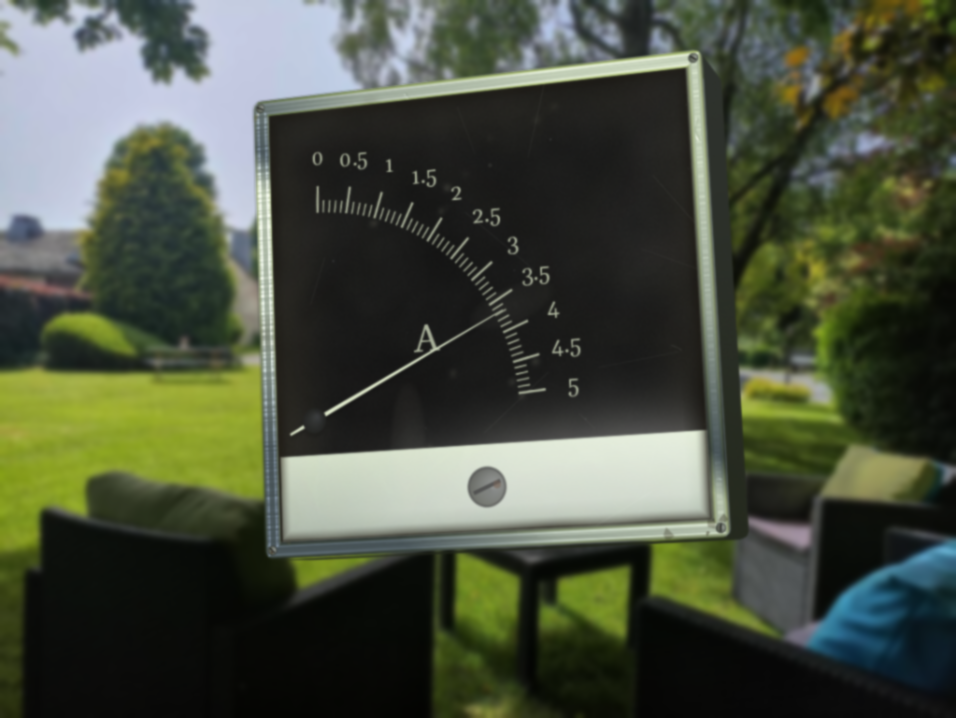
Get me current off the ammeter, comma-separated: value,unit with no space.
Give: 3.7,A
